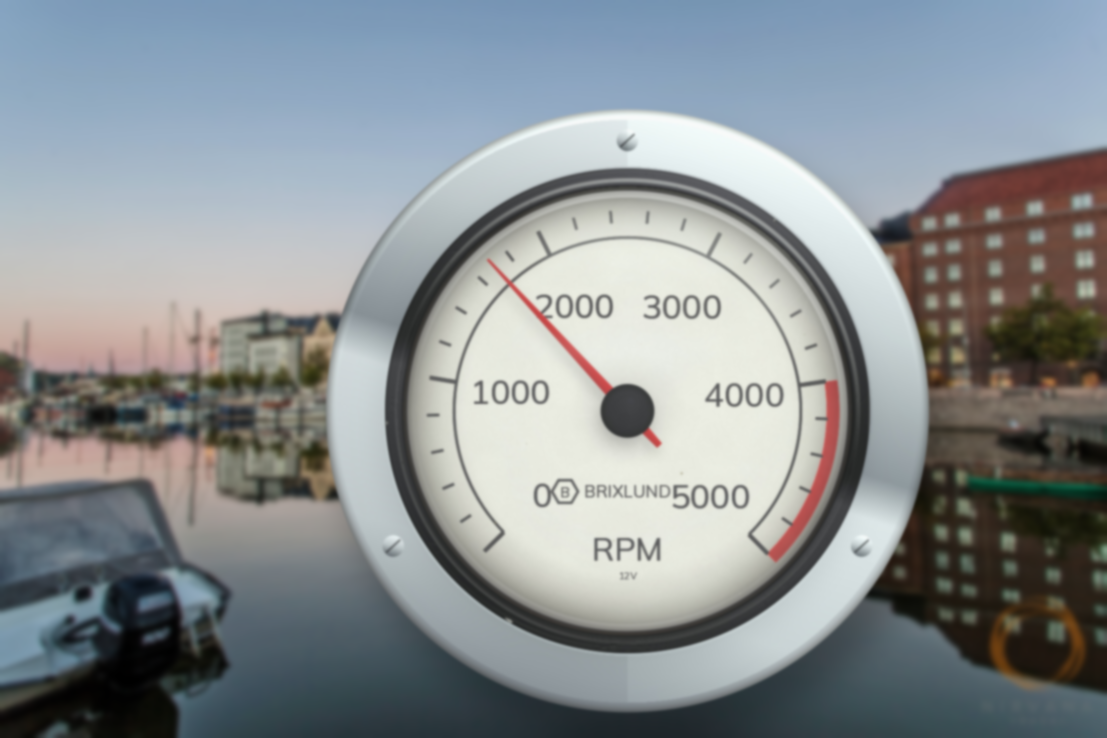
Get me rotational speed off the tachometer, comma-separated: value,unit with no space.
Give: 1700,rpm
